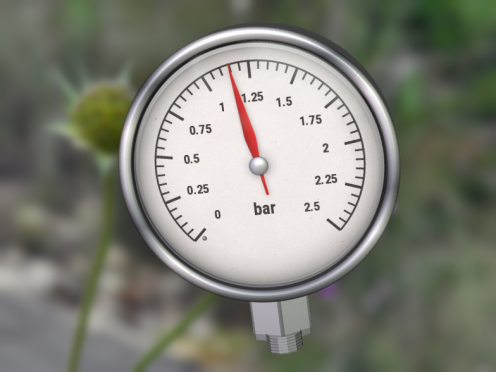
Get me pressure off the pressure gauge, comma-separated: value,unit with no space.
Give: 1.15,bar
